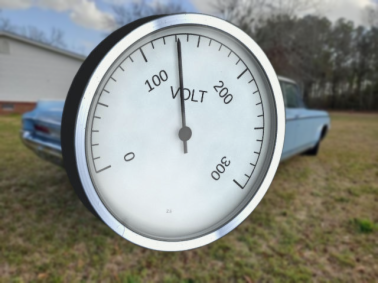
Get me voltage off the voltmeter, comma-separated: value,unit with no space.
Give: 130,V
